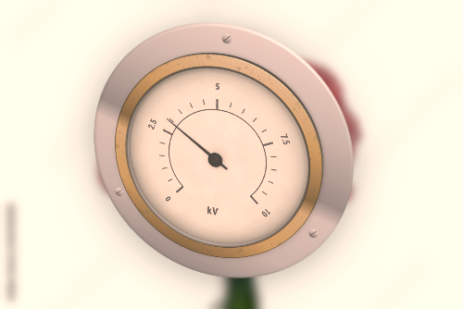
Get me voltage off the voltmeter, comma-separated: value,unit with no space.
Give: 3,kV
